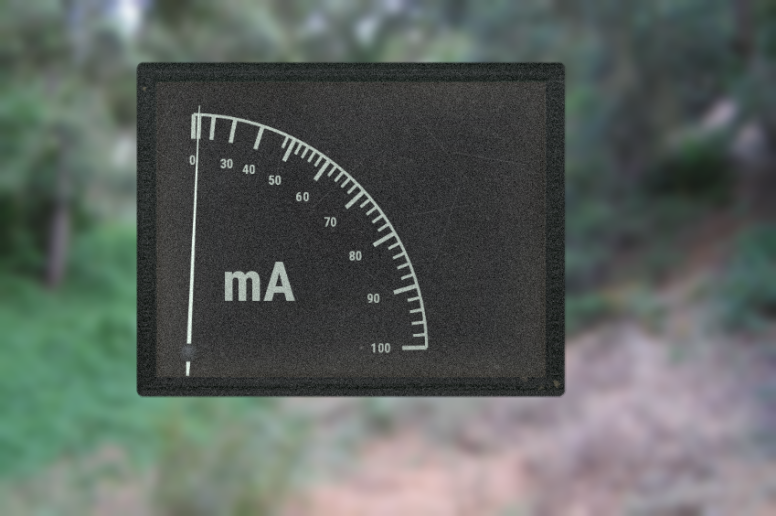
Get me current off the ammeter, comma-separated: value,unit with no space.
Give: 10,mA
